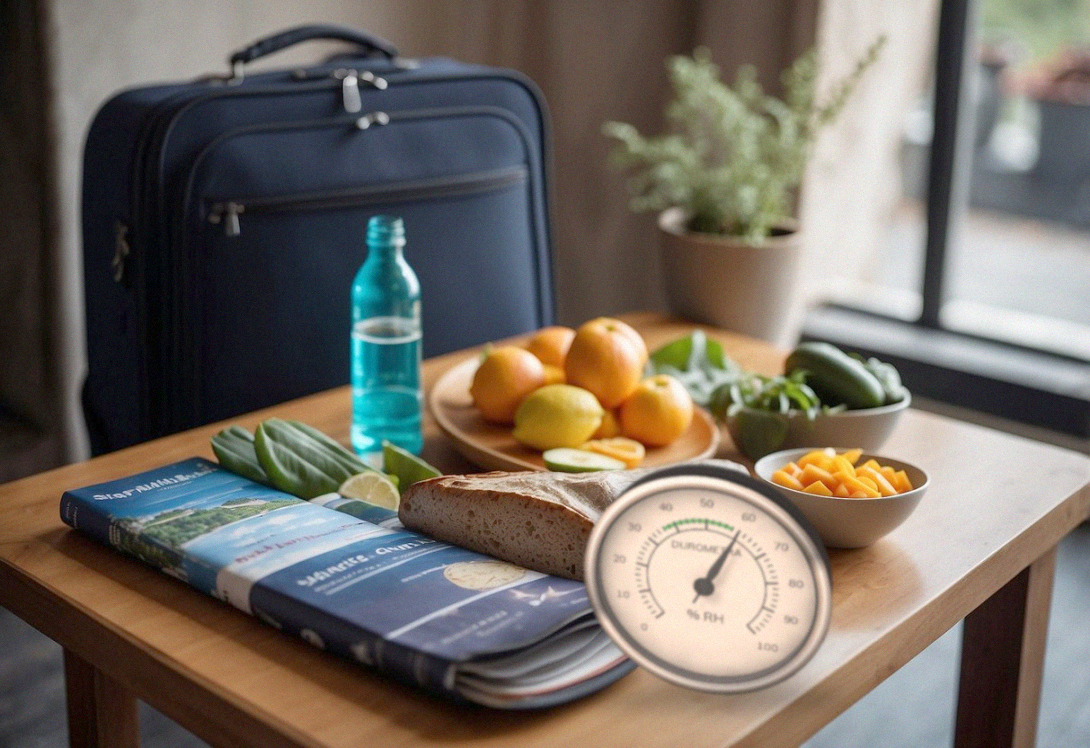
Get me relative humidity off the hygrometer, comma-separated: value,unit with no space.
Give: 60,%
